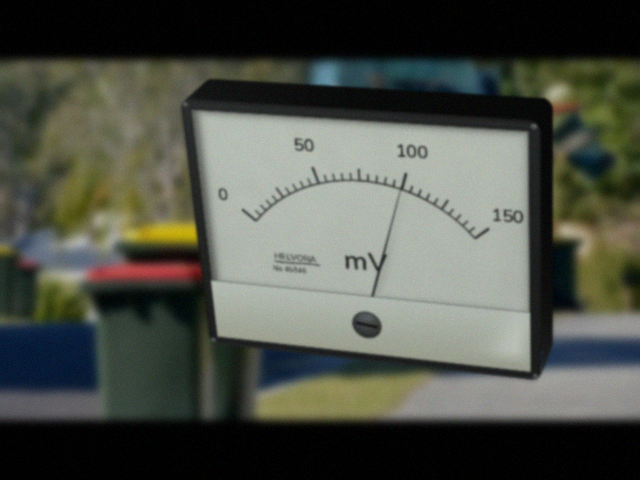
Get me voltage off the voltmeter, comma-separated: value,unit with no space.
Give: 100,mV
